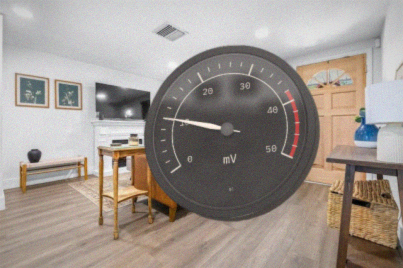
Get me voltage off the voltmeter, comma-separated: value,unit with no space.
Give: 10,mV
